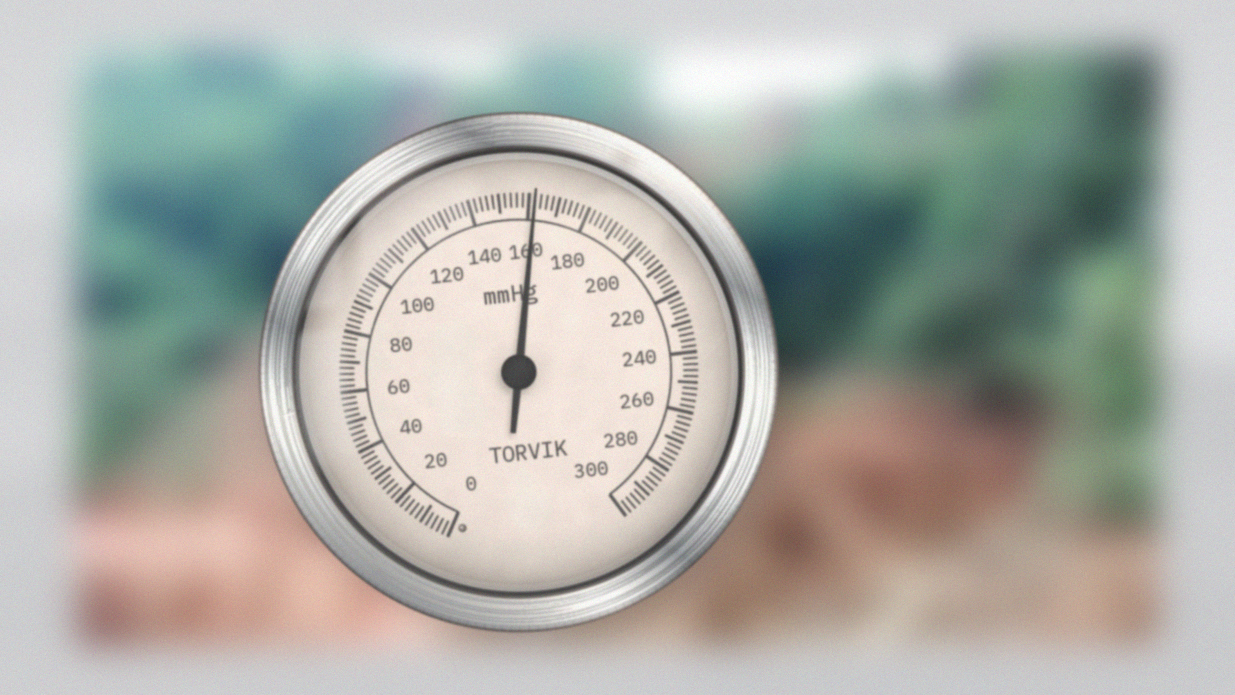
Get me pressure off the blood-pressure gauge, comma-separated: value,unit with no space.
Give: 162,mmHg
